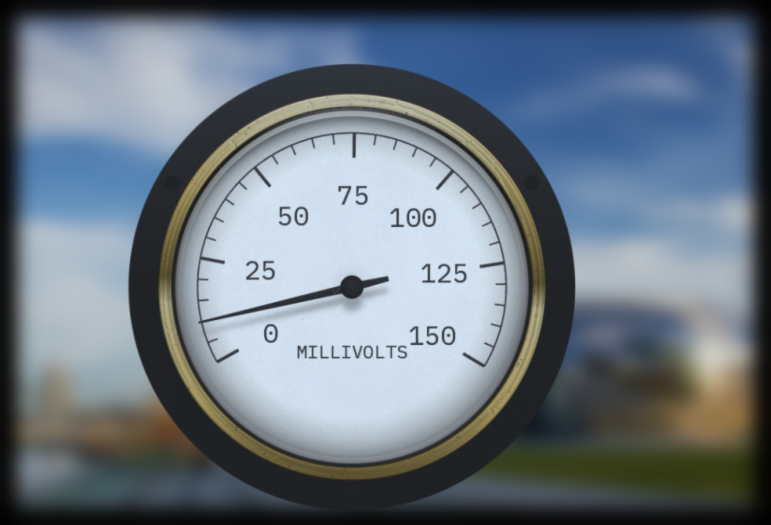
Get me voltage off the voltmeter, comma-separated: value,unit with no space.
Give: 10,mV
